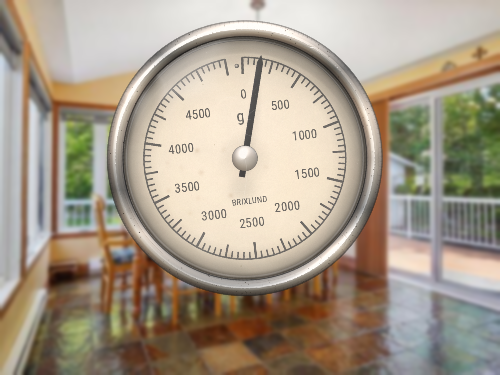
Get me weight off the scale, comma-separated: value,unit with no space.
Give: 150,g
